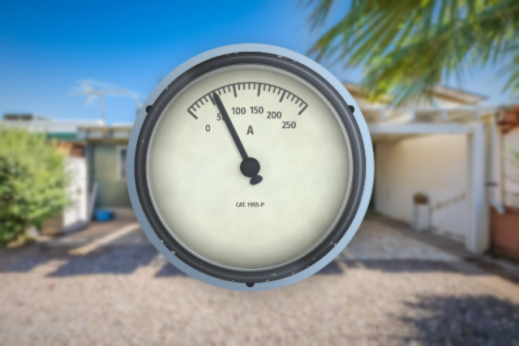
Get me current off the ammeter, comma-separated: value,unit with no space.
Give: 60,A
